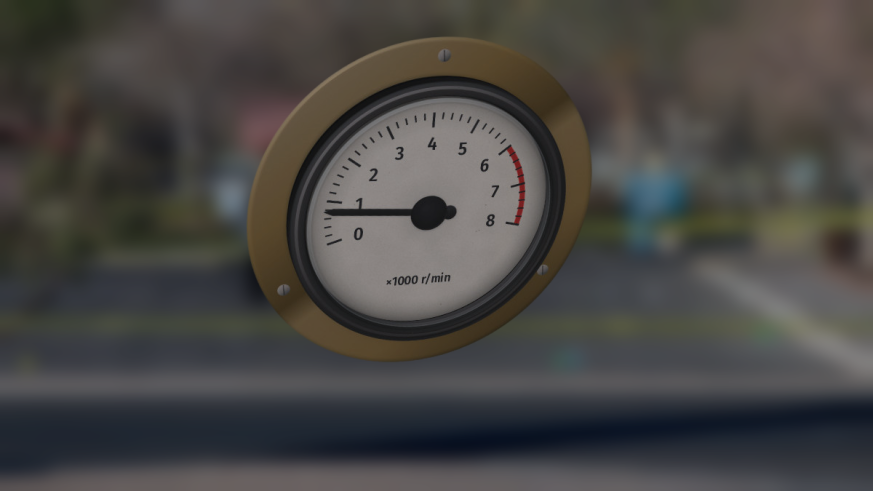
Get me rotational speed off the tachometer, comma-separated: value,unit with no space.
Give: 800,rpm
